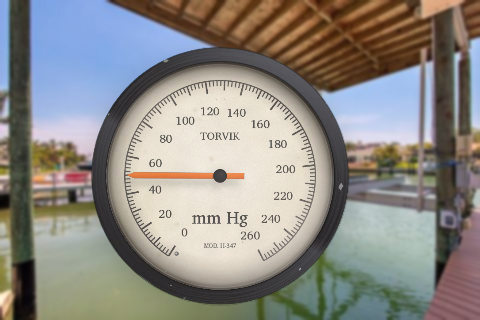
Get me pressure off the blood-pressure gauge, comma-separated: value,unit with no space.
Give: 50,mmHg
